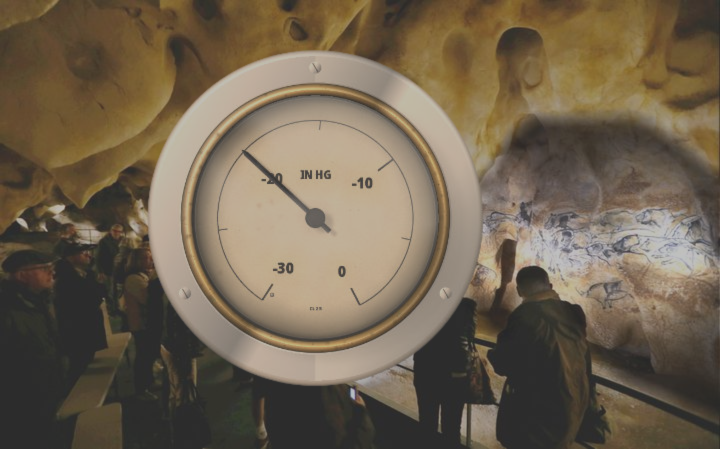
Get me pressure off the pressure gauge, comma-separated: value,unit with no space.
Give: -20,inHg
